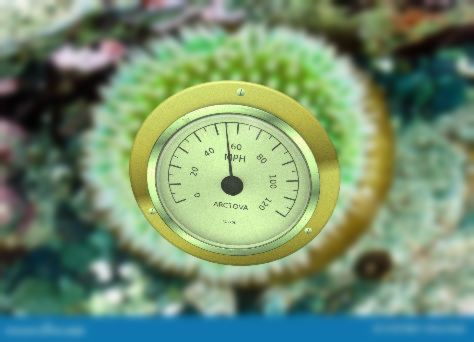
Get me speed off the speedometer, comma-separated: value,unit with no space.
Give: 55,mph
